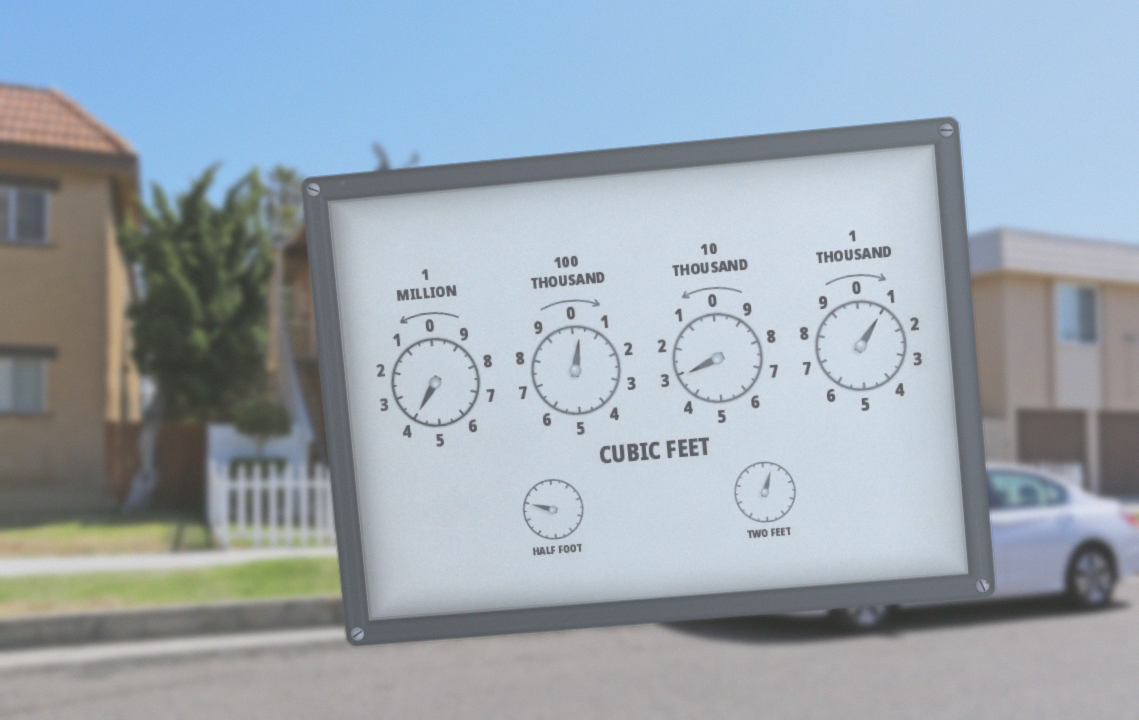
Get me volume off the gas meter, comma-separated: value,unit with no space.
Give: 403100,ft³
